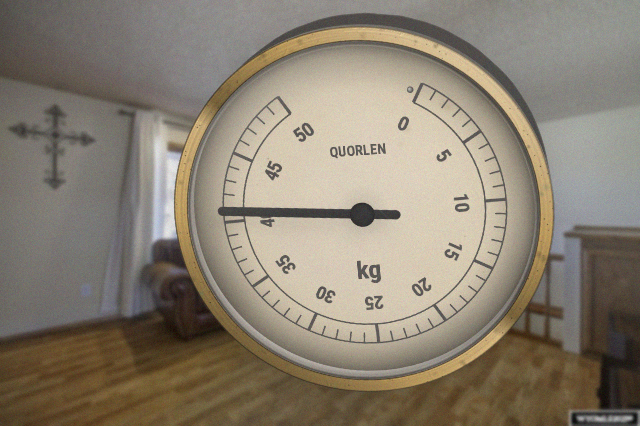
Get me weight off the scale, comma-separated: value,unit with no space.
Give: 41,kg
